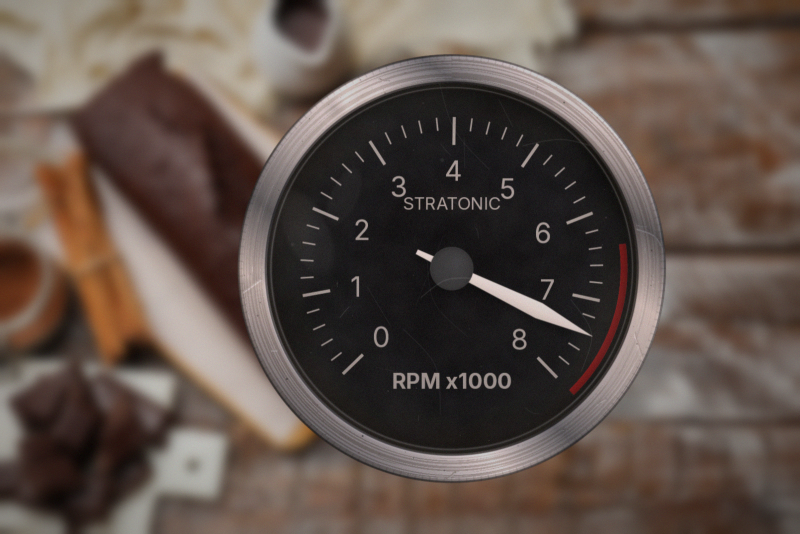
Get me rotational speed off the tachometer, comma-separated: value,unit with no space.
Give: 7400,rpm
